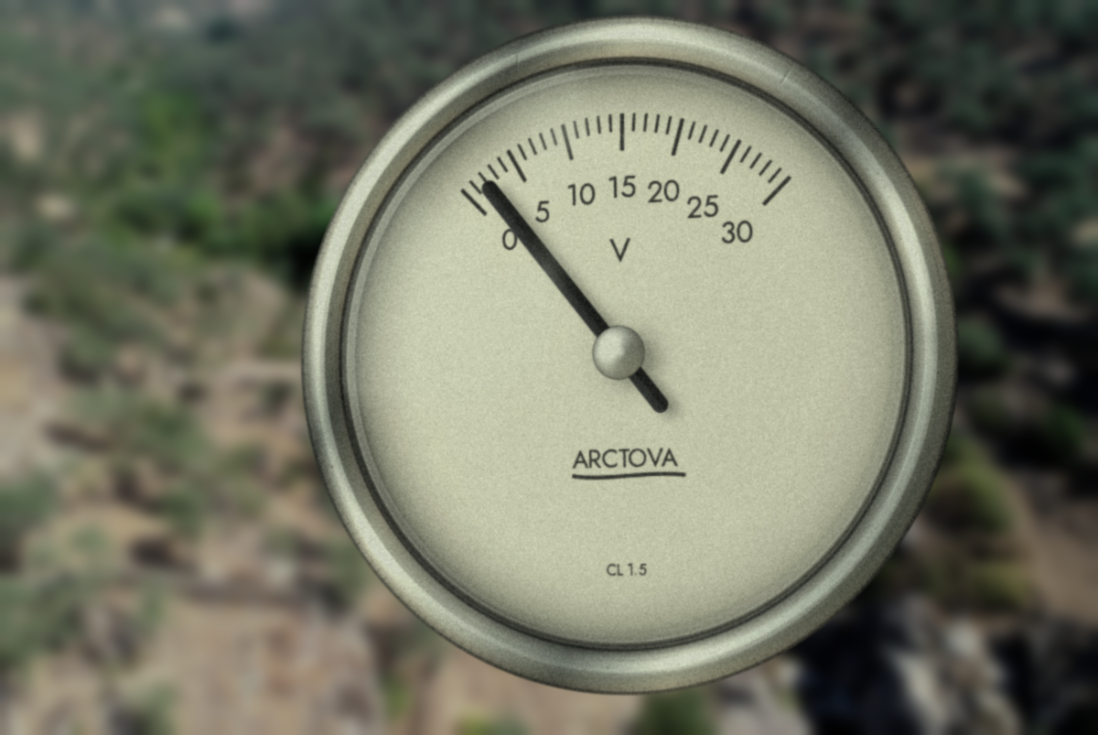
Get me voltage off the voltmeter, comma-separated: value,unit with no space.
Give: 2,V
